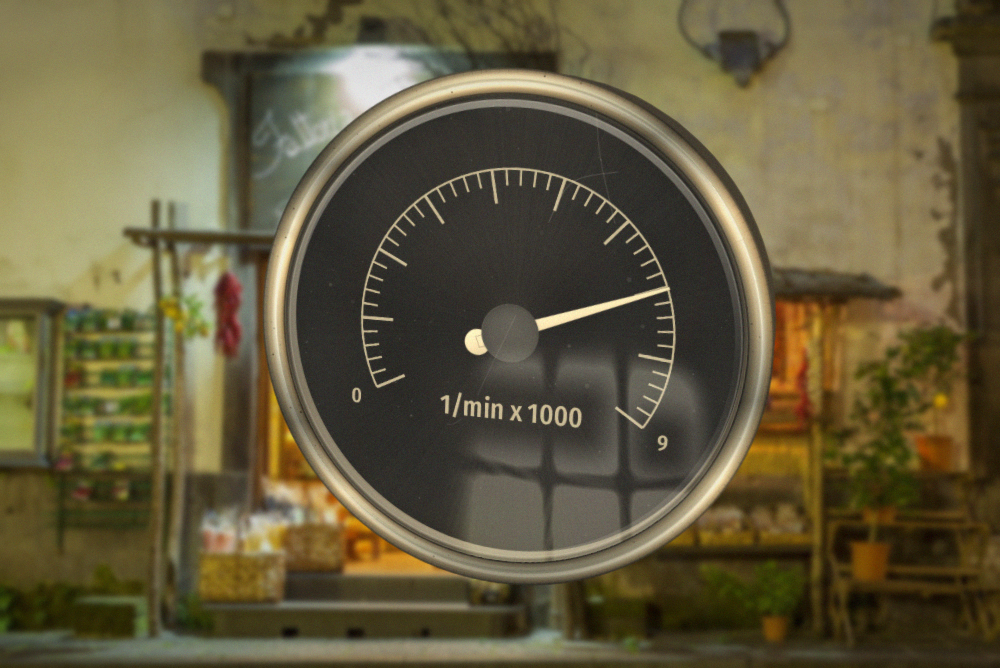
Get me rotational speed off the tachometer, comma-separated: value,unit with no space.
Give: 7000,rpm
